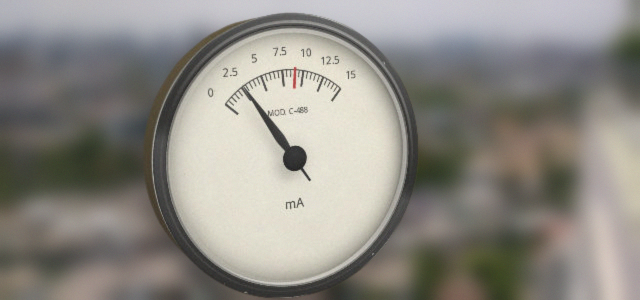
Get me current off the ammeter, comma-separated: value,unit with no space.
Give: 2.5,mA
